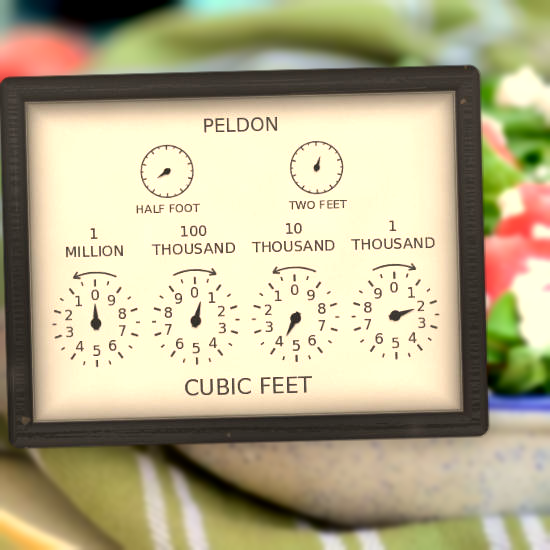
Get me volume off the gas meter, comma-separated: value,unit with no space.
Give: 4200,ft³
